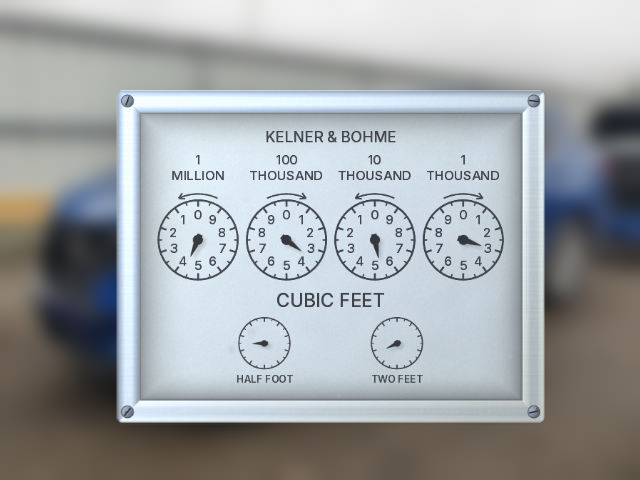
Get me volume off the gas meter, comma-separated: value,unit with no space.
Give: 435300,ft³
